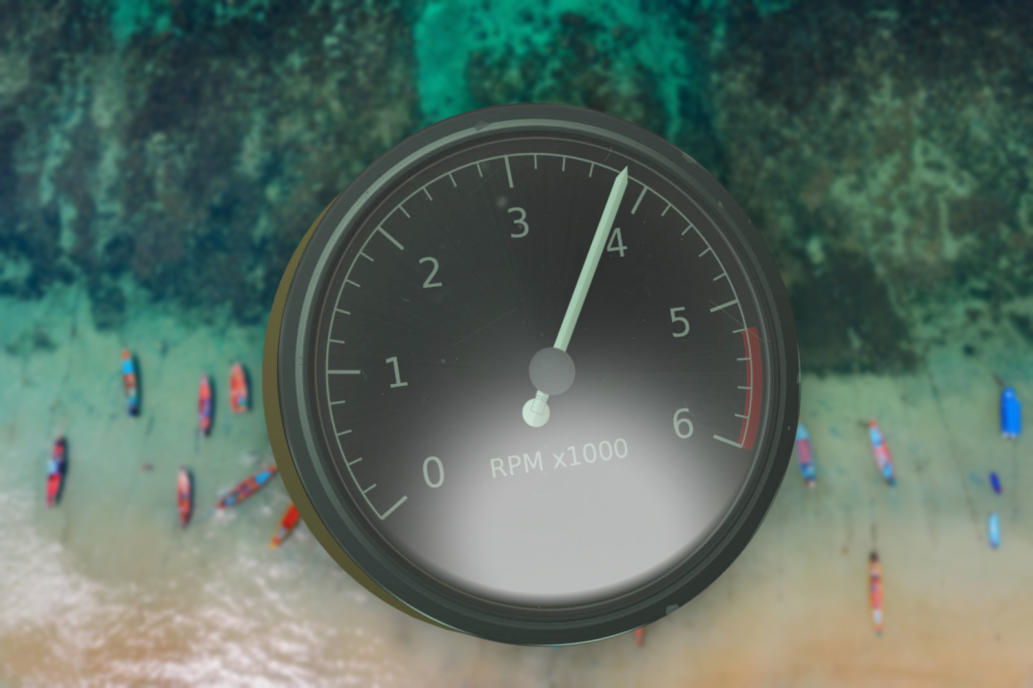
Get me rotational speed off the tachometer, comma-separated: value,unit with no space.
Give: 3800,rpm
